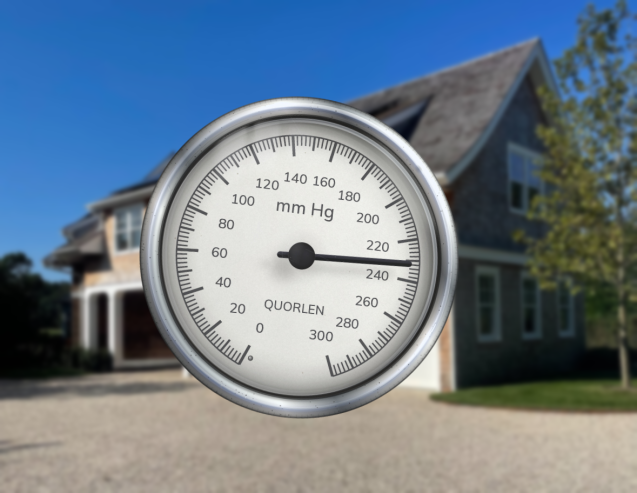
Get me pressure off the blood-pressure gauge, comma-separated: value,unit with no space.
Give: 232,mmHg
